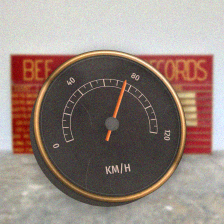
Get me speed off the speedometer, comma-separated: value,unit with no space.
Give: 75,km/h
